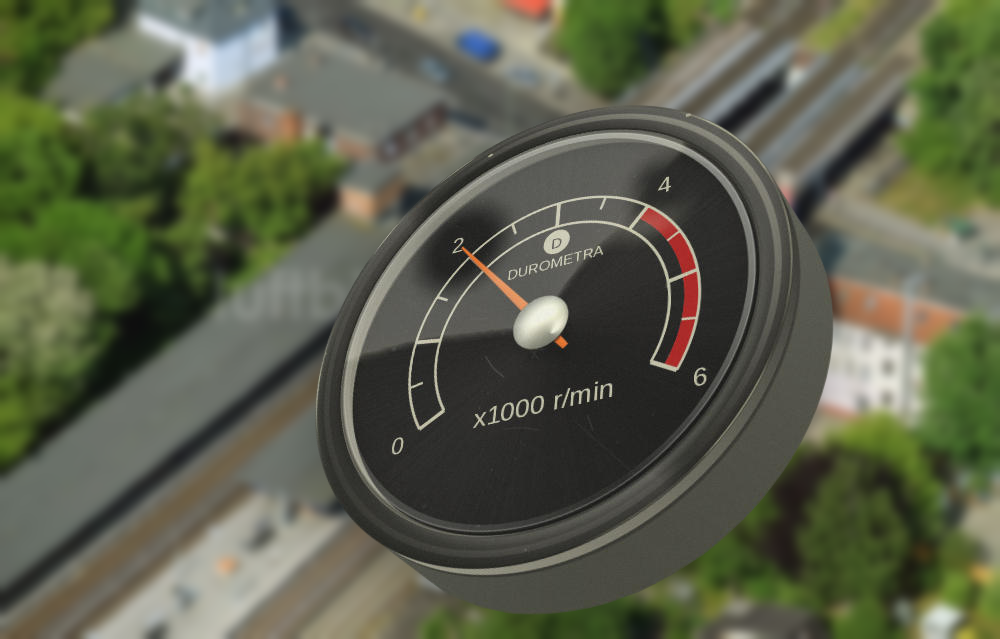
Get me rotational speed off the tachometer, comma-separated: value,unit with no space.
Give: 2000,rpm
